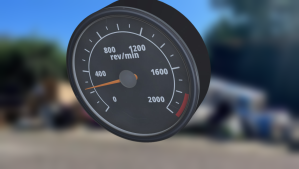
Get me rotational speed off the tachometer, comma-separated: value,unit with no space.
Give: 250,rpm
